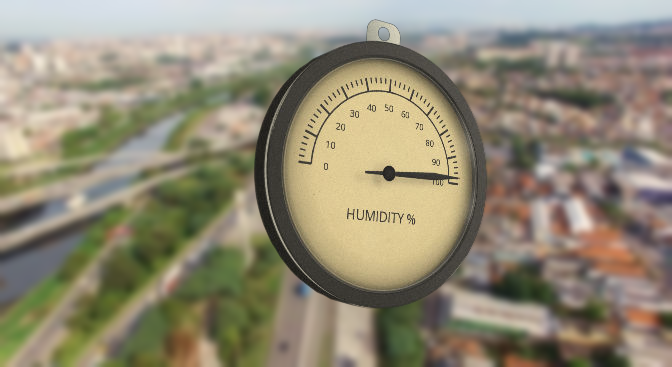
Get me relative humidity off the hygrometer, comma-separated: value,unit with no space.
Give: 98,%
